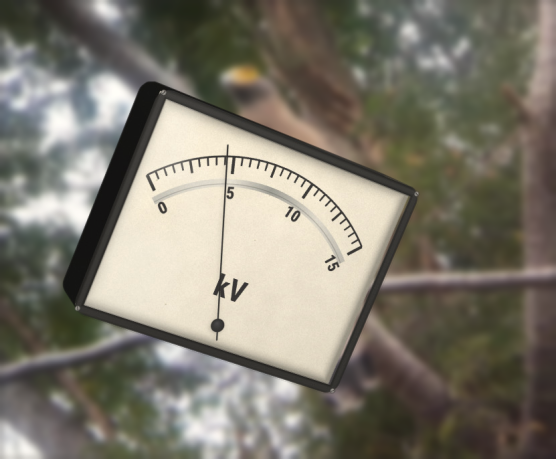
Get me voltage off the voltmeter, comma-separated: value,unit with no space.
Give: 4.5,kV
